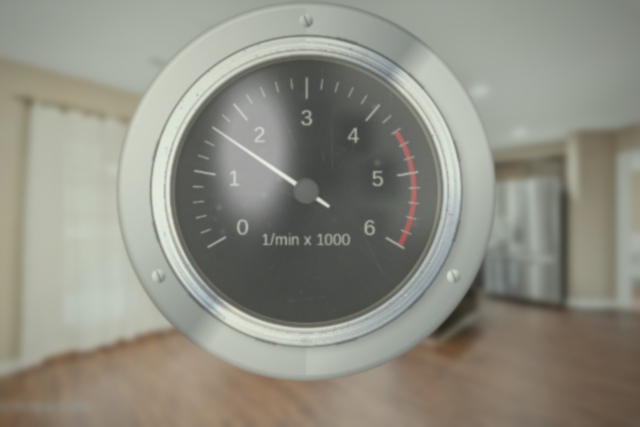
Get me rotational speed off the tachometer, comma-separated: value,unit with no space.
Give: 1600,rpm
